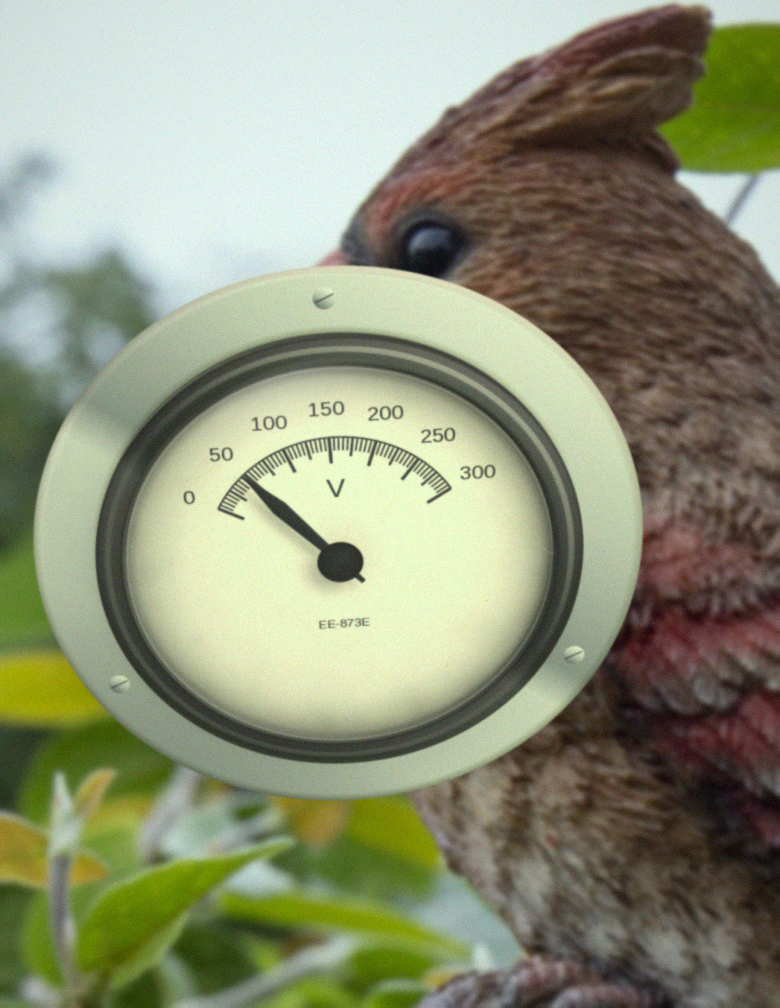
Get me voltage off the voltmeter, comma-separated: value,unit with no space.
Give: 50,V
